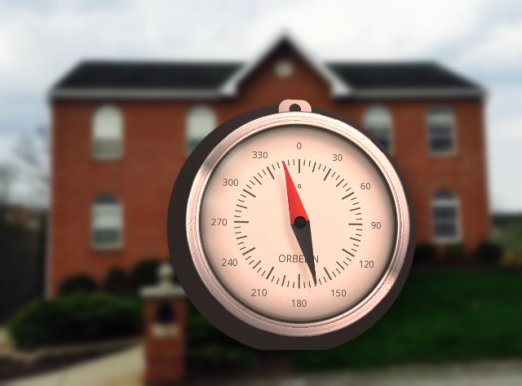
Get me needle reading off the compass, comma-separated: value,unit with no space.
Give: 345,°
